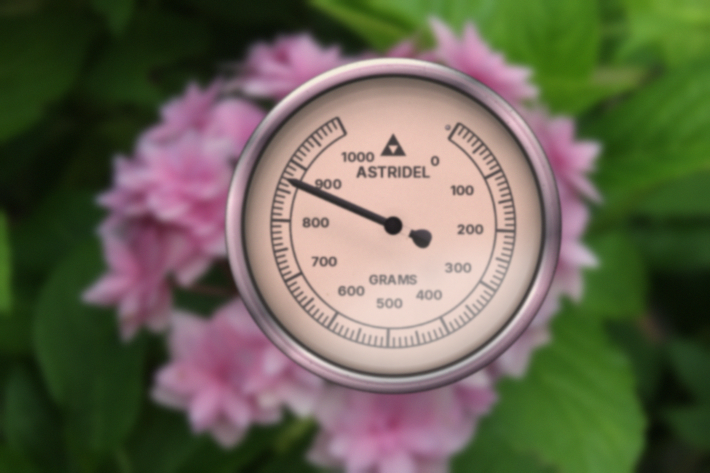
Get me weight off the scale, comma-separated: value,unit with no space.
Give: 870,g
